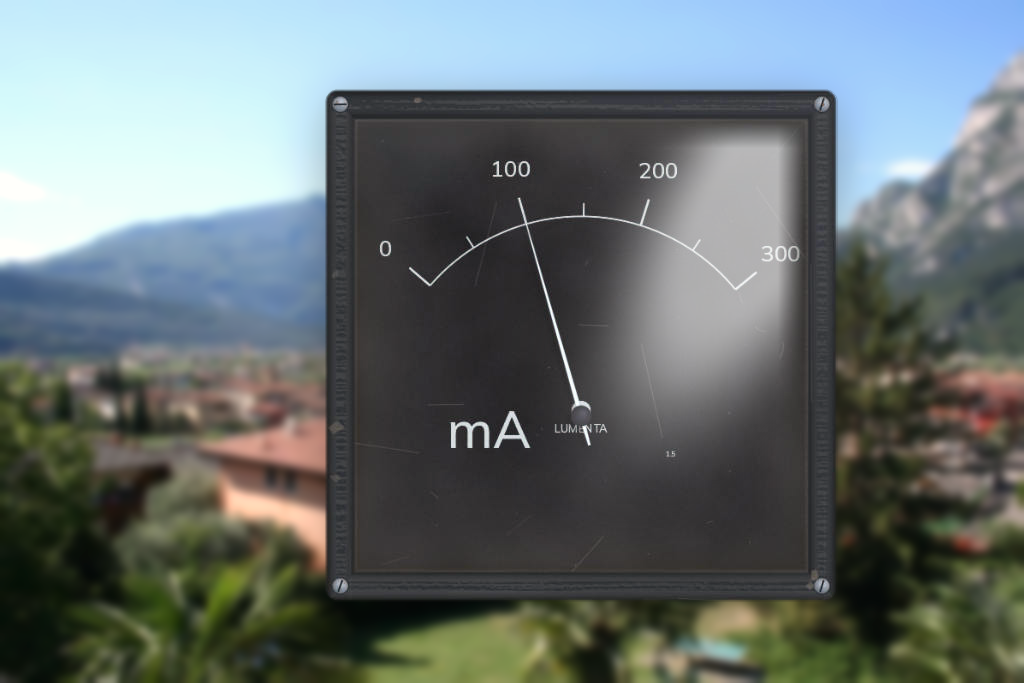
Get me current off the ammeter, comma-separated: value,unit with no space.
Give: 100,mA
